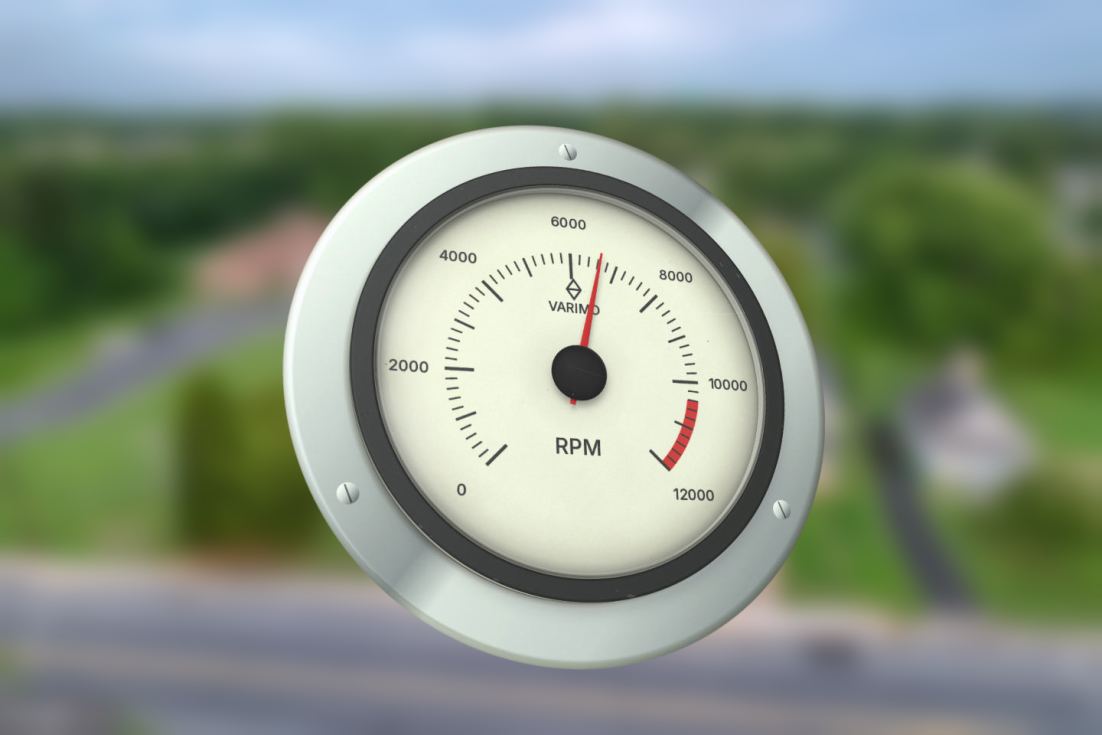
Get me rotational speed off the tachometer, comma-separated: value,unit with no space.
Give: 6600,rpm
